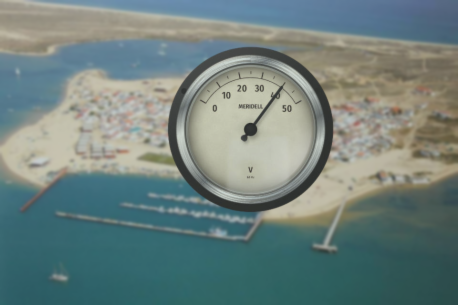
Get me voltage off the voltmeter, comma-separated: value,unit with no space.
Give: 40,V
